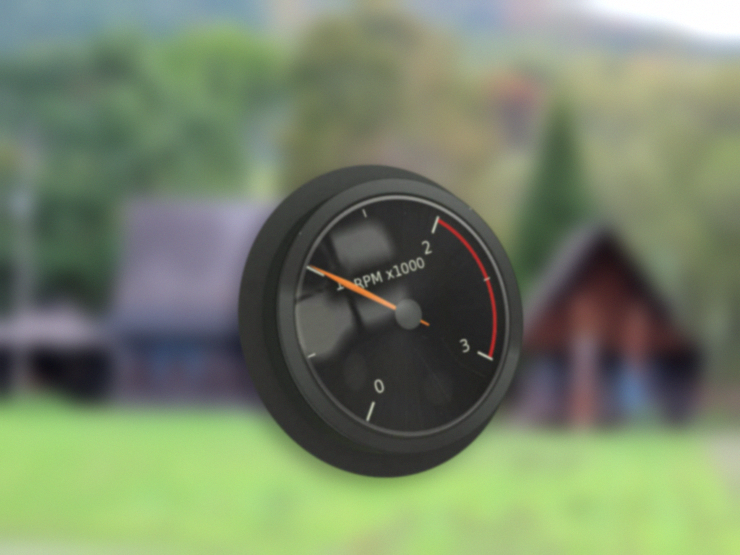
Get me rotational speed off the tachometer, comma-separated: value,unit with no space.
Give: 1000,rpm
